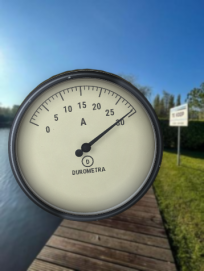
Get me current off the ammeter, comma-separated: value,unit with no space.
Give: 29,A
